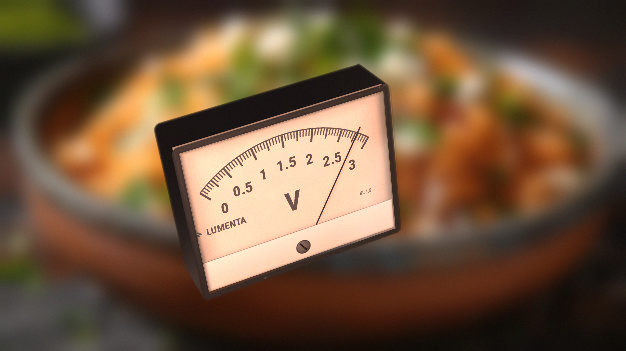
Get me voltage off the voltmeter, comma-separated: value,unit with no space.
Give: 2.75,V
